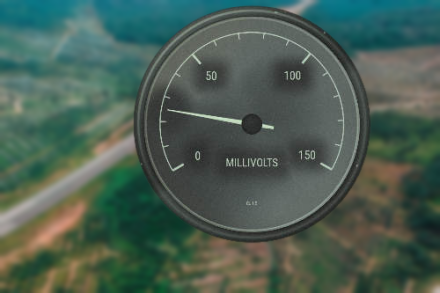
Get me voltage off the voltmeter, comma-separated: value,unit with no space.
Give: 25,mV
